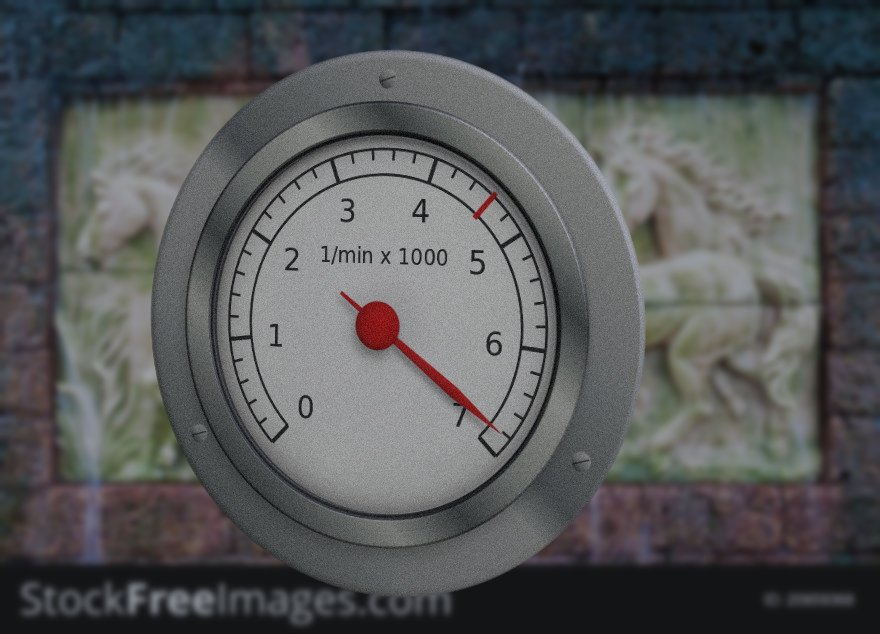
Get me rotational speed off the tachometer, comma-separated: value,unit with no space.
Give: 6800,rpm
